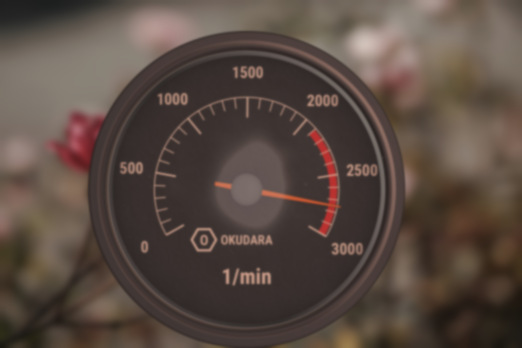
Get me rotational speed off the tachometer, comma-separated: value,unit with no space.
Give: 2750,rpm
